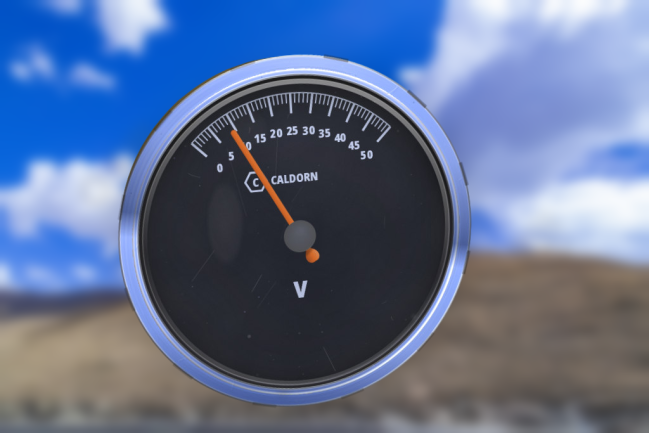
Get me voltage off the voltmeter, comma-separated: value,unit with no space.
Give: 9,V
